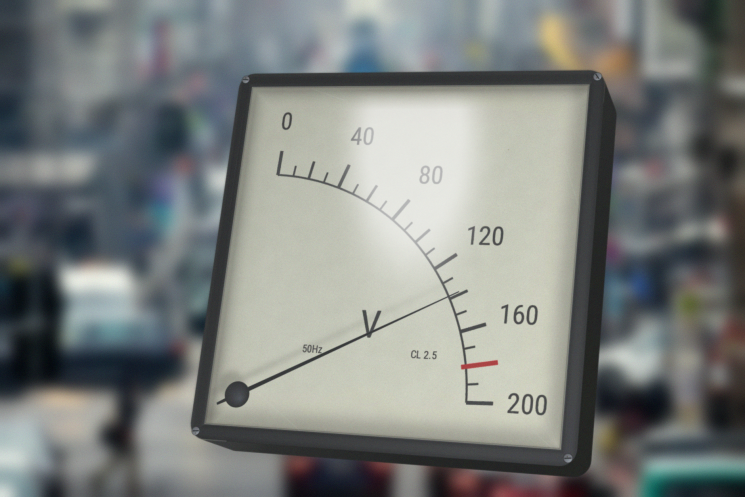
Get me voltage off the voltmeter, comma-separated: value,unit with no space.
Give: 140,V
